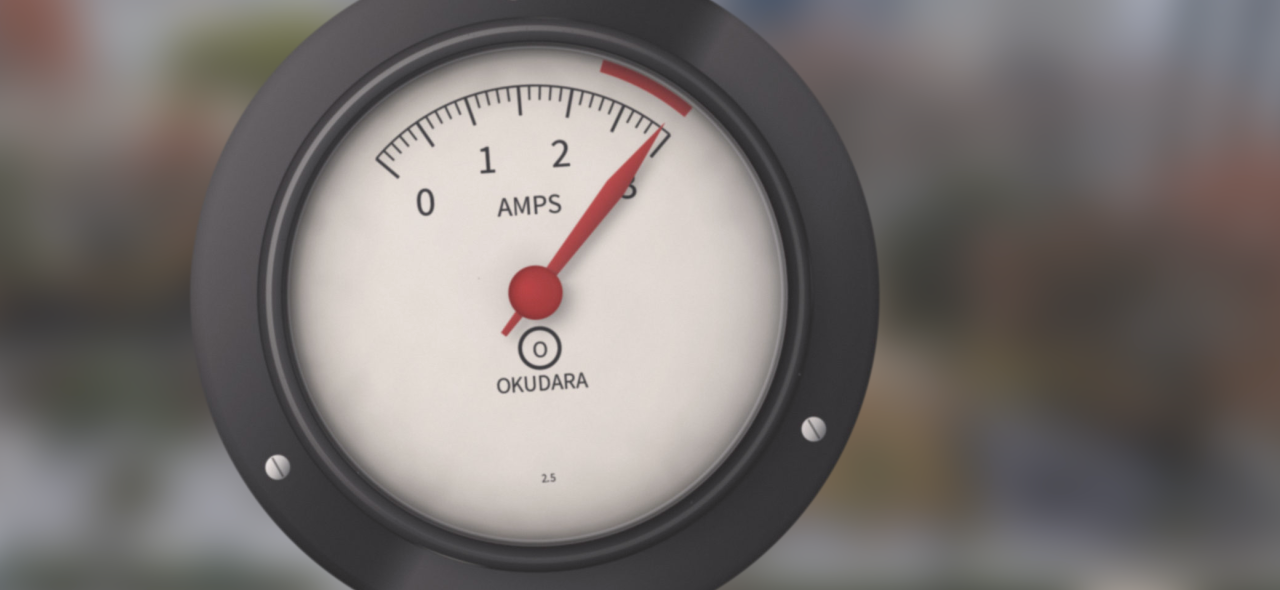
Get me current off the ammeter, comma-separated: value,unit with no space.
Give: 2.9,A
